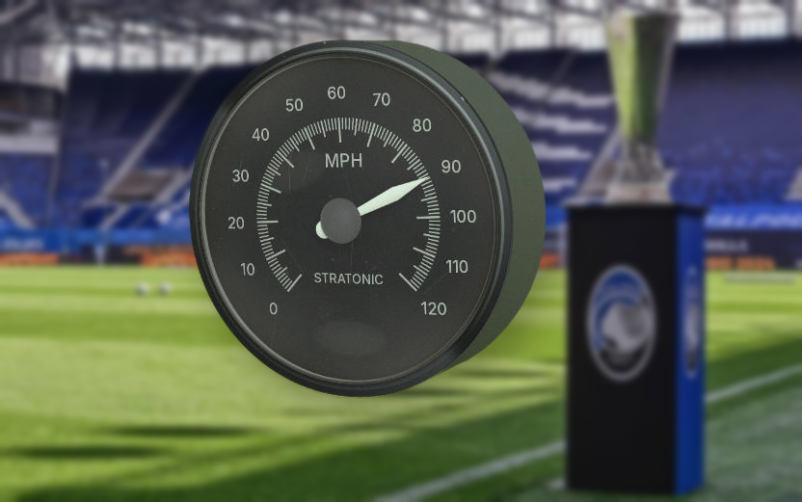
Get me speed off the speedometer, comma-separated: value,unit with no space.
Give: 90,mph
